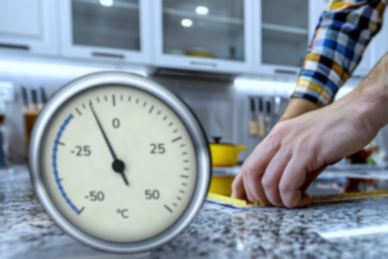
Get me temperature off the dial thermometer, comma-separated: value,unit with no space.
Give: -7.5,°C
